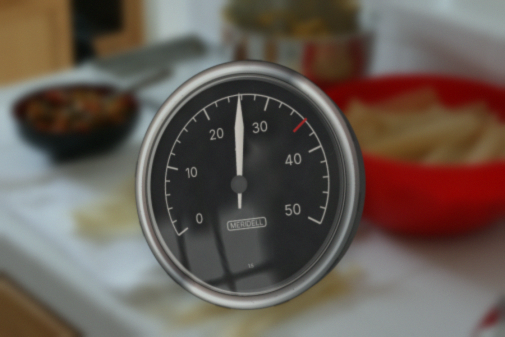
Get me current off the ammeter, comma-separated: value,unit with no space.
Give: 26,A
